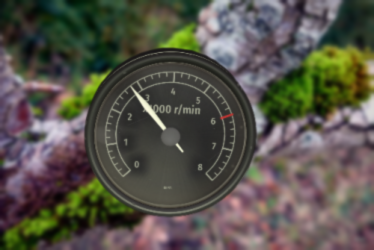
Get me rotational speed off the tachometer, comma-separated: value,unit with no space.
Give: 2800,rpm
